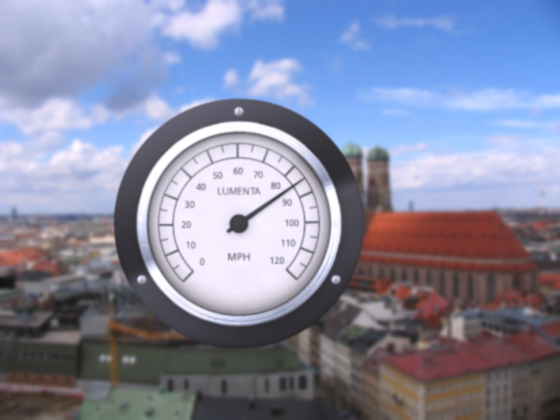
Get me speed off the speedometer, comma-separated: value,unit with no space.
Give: 85,mph
